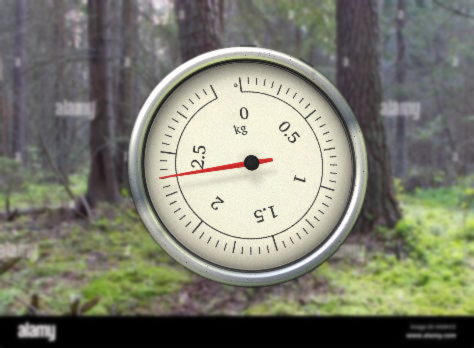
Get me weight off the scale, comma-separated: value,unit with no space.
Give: 2.35,kg
